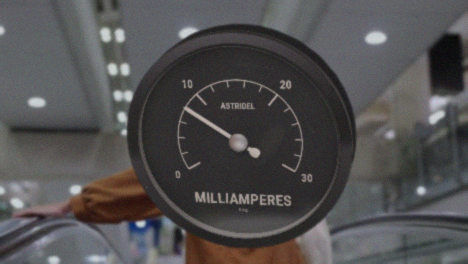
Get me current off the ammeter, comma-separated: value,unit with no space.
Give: 8,mA
